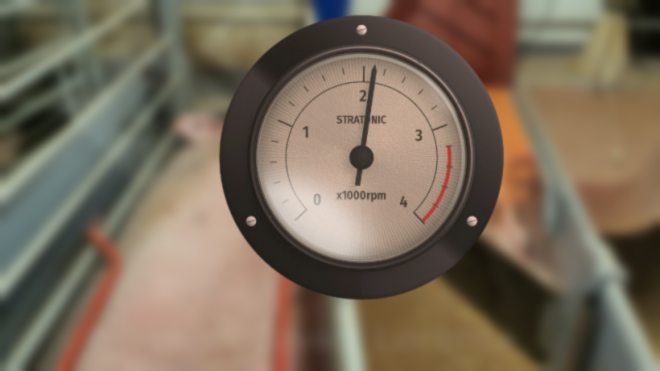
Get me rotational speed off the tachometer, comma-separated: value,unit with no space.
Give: 2100,rpm
